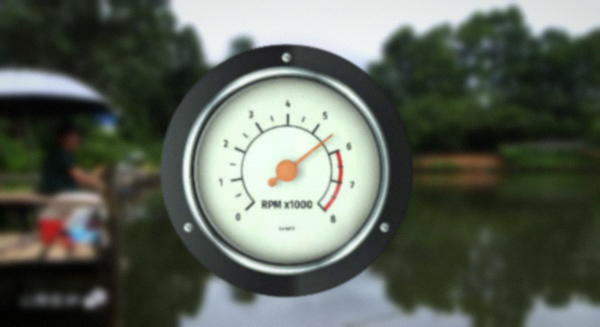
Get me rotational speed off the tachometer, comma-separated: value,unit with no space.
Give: 5500,rpm
